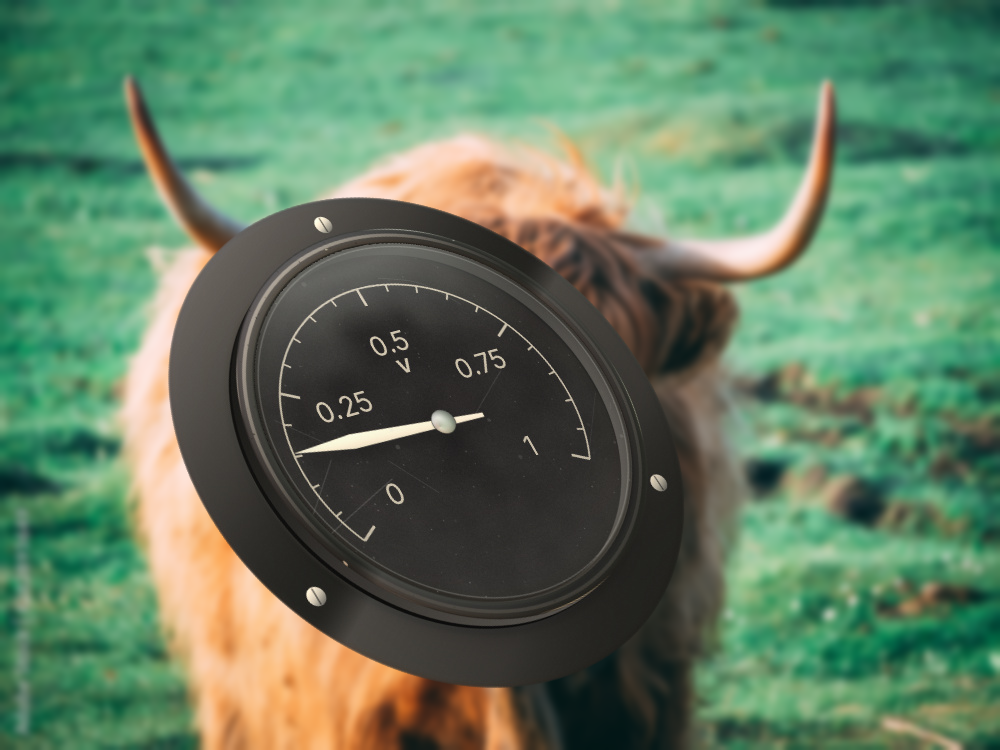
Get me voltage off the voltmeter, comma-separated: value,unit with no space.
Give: 0.15,V
